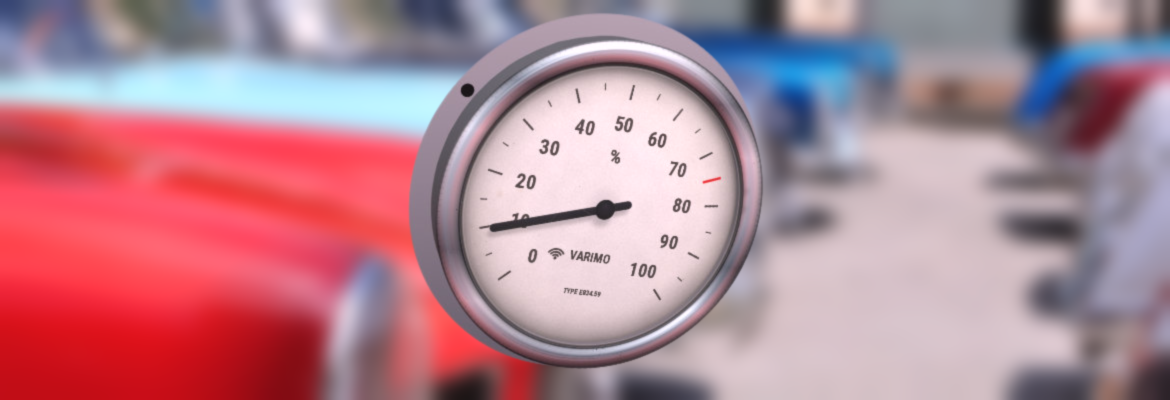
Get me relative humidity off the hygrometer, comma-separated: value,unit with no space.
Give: 10,%
